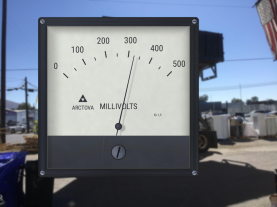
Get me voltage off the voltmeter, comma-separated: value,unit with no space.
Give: 325,mV
